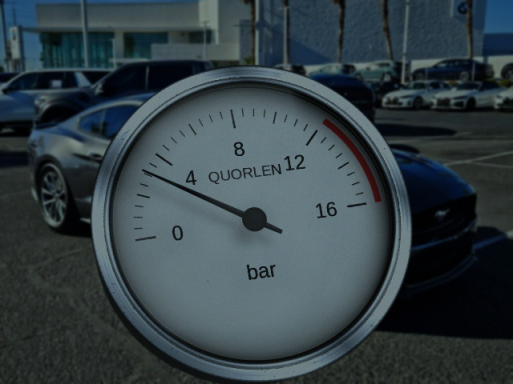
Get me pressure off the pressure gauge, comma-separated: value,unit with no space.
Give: 3,bar
